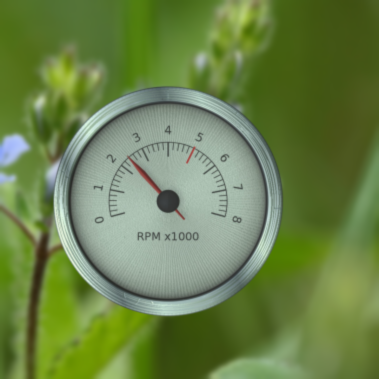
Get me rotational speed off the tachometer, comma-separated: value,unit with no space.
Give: 2400,rpm
